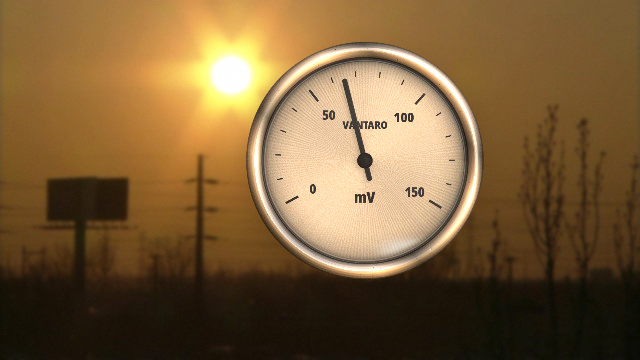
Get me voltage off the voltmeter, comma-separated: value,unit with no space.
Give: 65,mV
